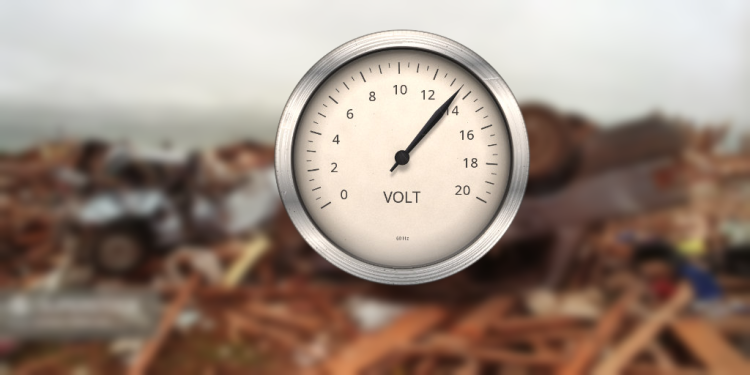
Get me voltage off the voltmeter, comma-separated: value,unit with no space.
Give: 13.5,V
